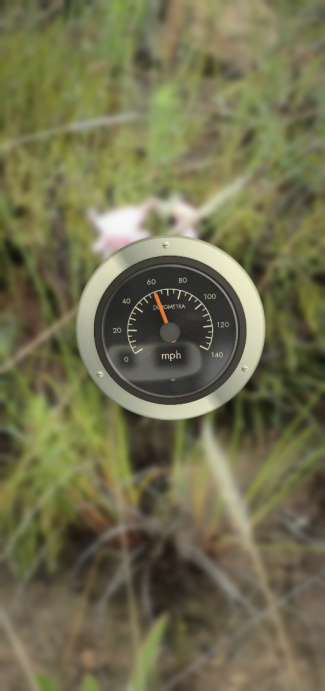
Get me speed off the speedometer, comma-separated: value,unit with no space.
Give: 60,mph
